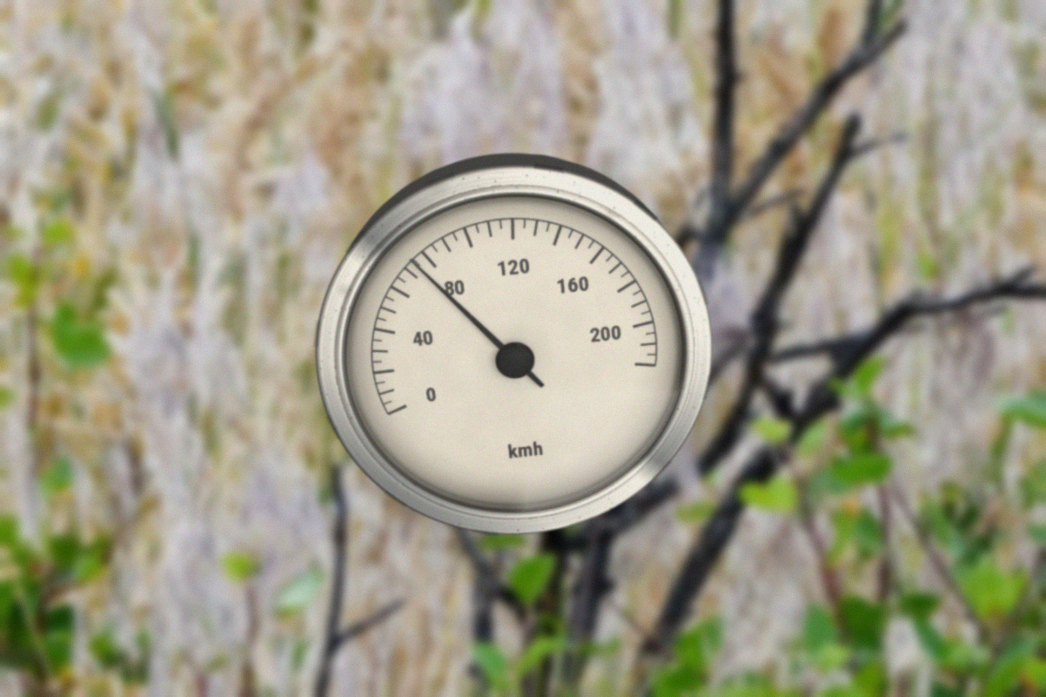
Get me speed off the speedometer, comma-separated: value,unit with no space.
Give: 75,km/h
